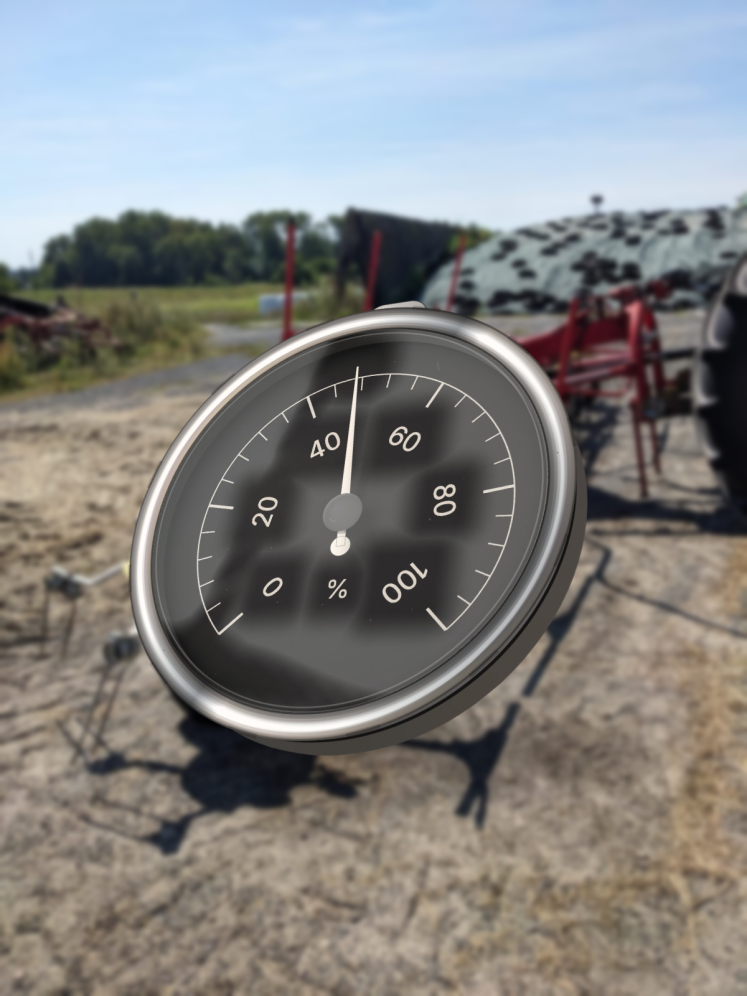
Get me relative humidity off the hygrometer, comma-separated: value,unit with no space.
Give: 48,%
